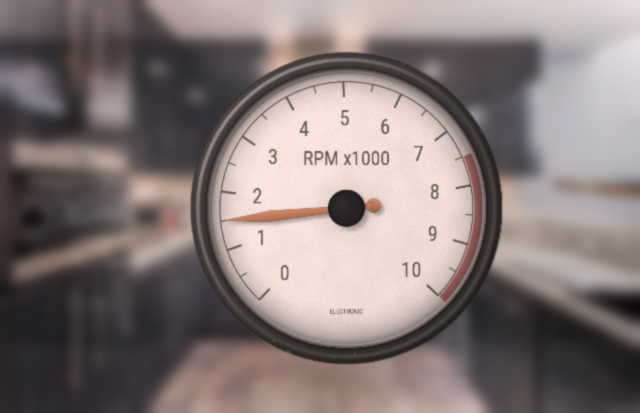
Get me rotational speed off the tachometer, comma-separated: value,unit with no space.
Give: 1500,rpm
